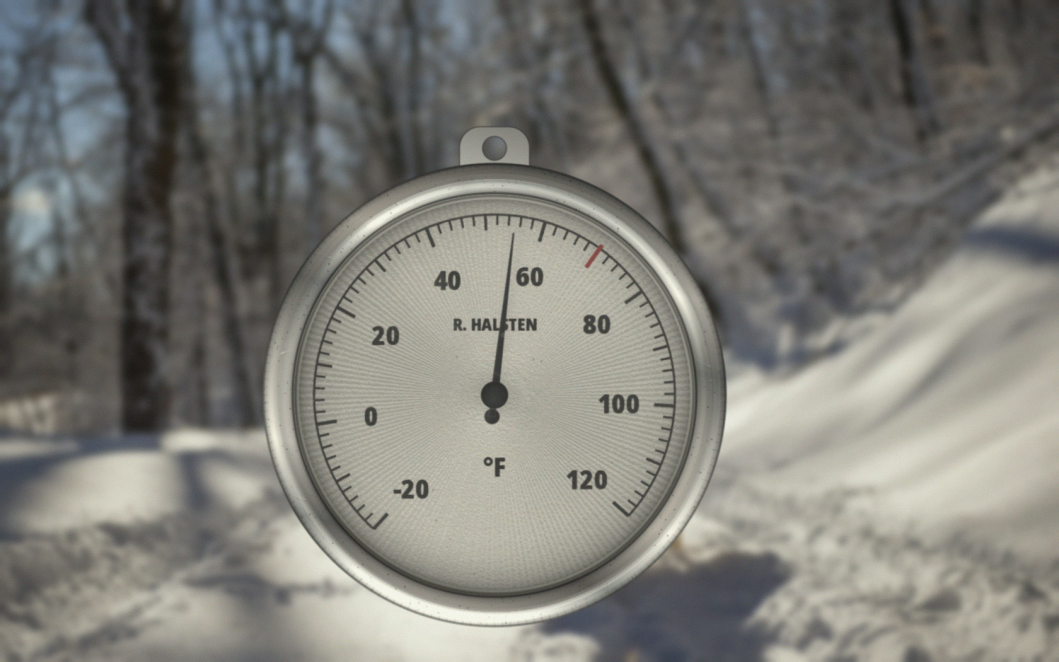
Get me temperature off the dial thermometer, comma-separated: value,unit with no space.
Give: 55,°F
